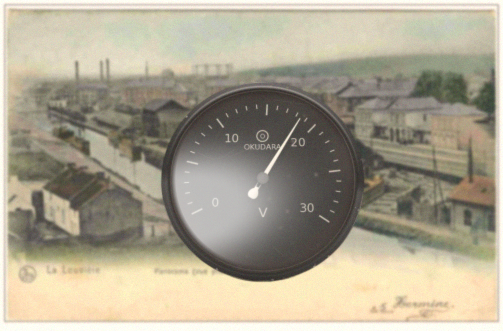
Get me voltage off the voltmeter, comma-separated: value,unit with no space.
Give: 18.5,V
